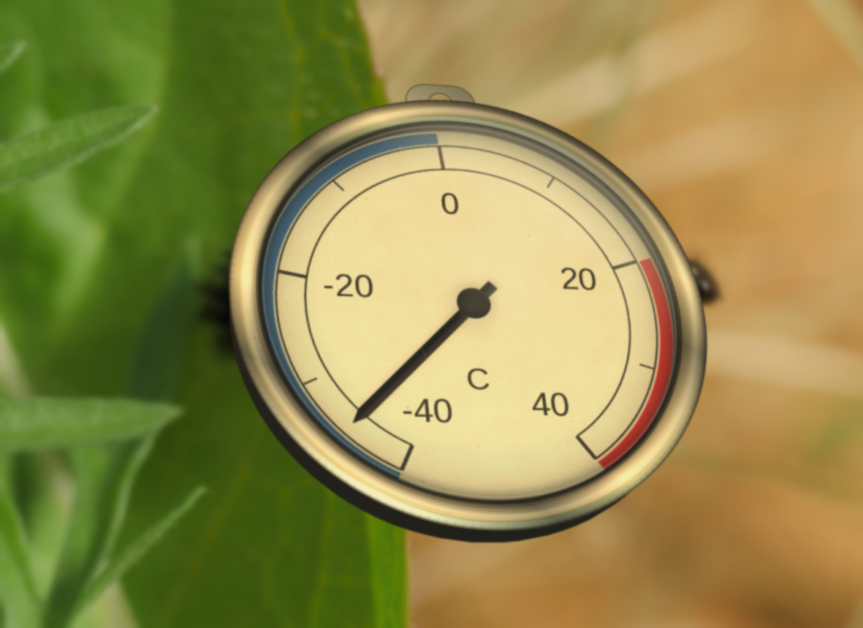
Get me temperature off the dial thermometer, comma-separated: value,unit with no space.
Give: -35,°C
